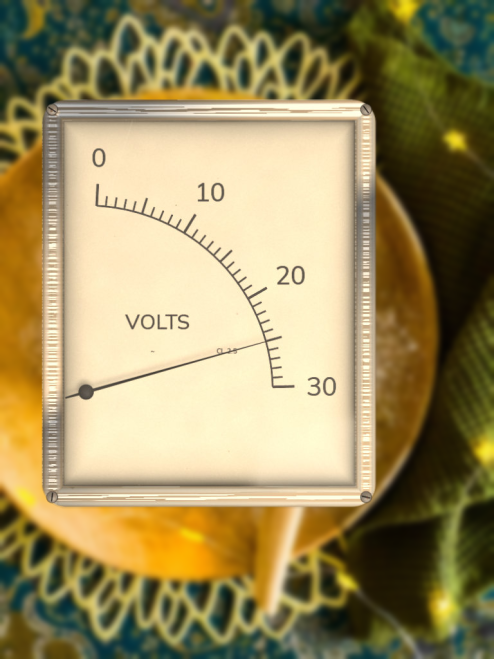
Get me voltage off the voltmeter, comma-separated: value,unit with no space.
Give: 25,V
